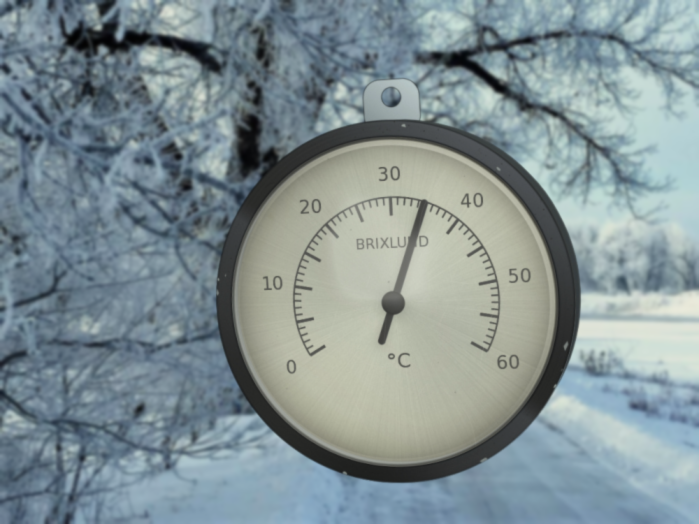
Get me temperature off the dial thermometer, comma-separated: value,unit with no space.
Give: 35,°C
